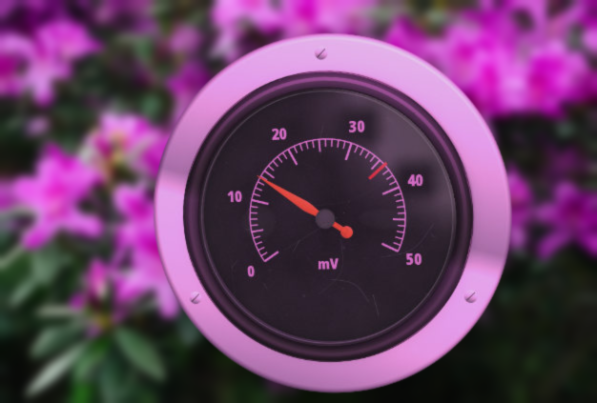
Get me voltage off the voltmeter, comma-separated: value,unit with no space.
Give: 14,mV
